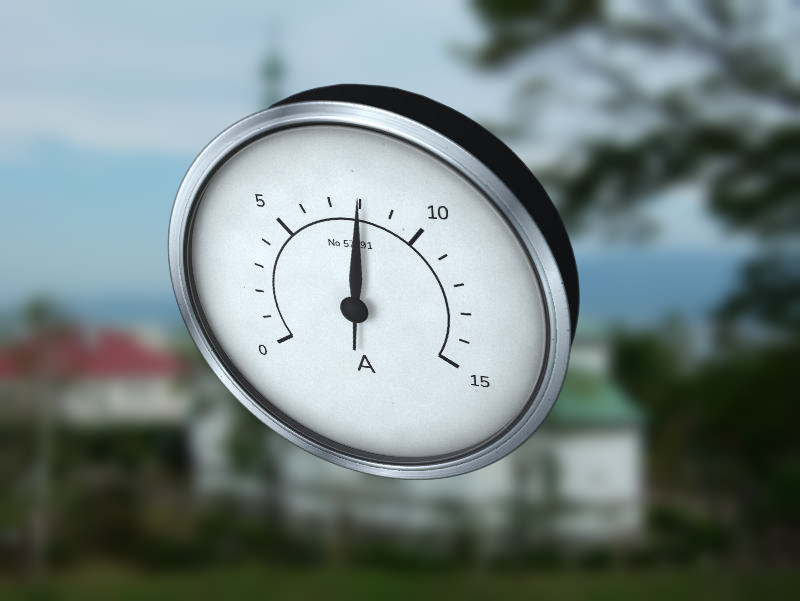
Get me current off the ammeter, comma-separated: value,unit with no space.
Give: 8,A
